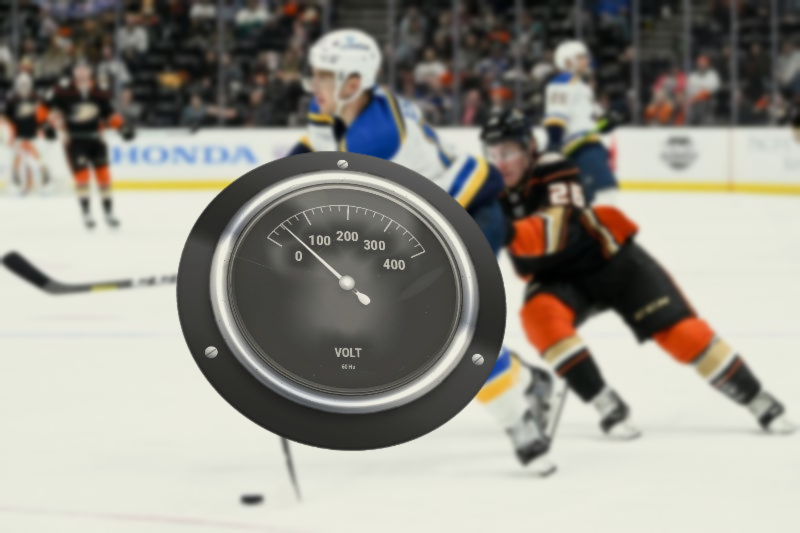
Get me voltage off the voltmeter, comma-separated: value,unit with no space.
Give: 40,V
